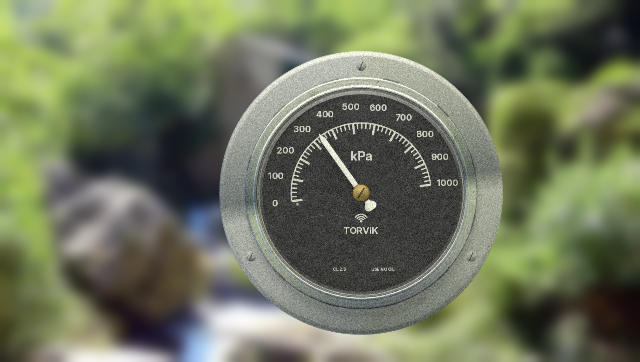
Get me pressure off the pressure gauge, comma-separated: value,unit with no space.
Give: 340,kPa
